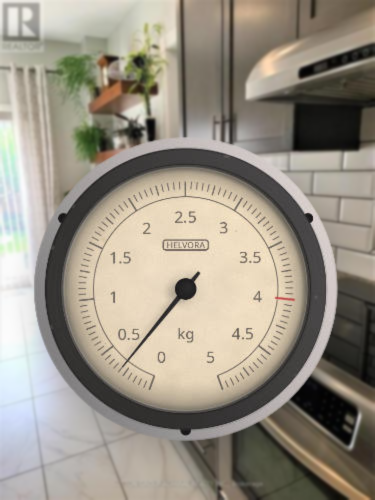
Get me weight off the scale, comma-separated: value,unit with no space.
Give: 0.3,kg
